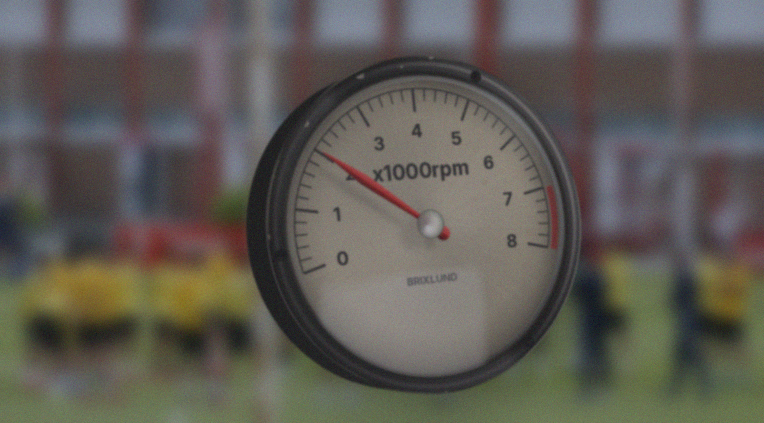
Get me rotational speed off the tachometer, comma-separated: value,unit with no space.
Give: 2000,rpm
